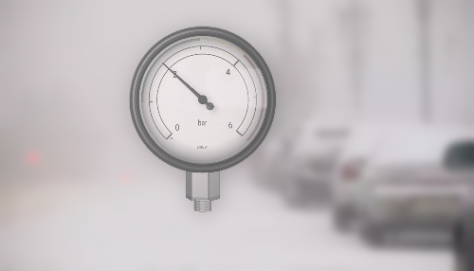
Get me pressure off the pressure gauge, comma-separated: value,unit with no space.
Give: 2,bar
